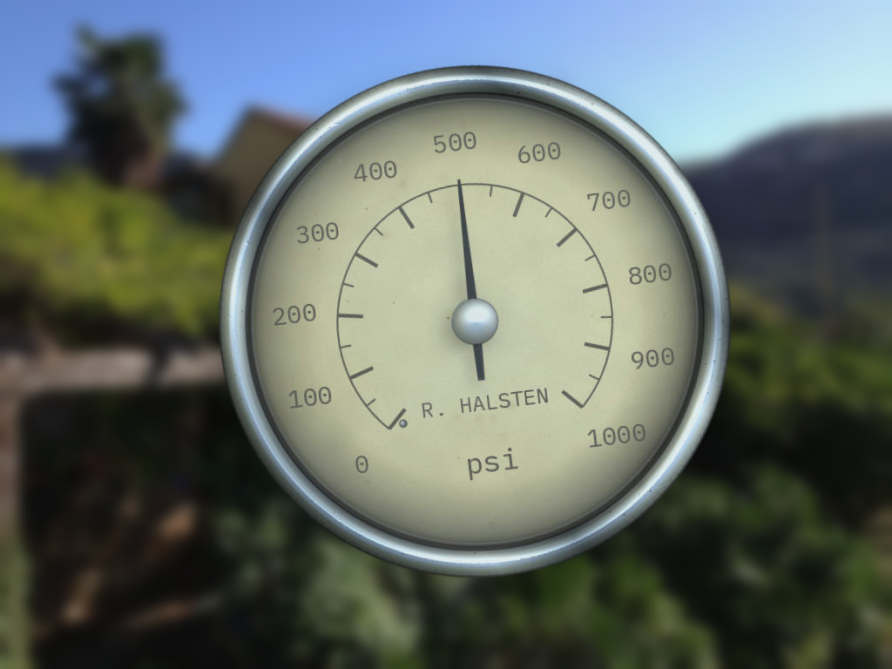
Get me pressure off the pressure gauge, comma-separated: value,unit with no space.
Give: 500,psi
